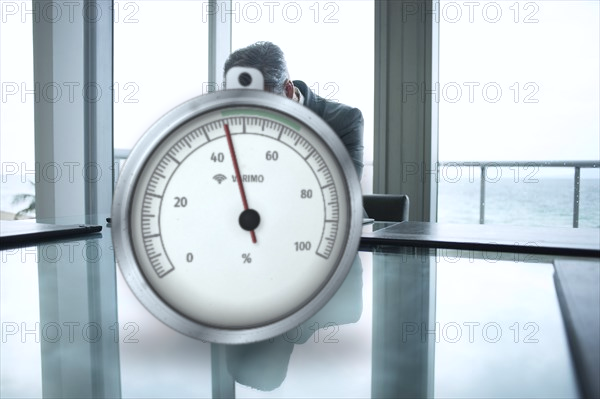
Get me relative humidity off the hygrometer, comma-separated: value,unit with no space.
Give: 45,%
